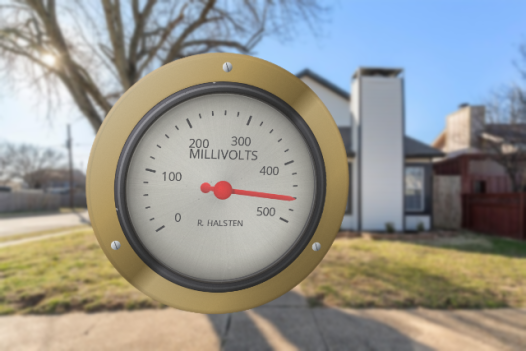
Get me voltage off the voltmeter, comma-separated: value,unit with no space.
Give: 460,mV
